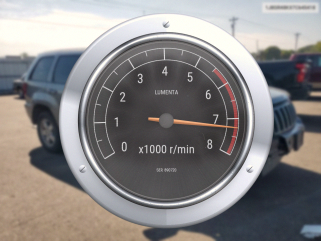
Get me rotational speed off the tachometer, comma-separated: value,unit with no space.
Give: 7250,rpm
